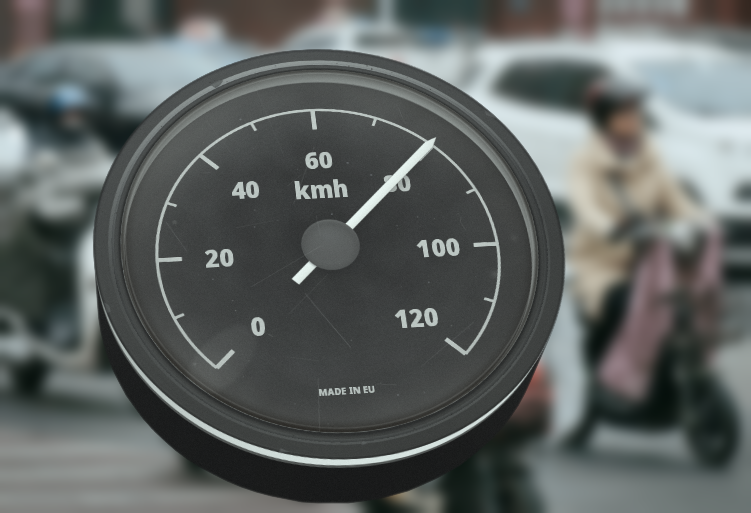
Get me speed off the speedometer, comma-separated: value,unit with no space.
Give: 80,km/h
